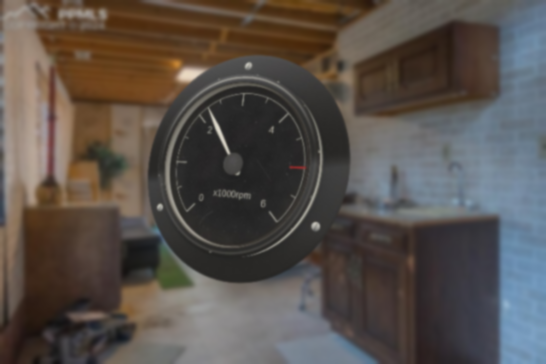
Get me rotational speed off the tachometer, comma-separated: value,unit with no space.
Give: 2250,rpm
